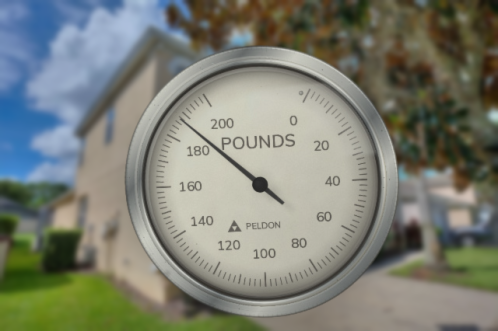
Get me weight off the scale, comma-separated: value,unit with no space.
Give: 188,lb
